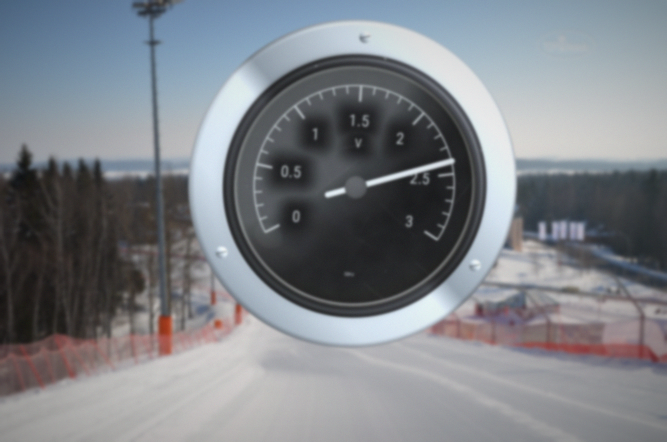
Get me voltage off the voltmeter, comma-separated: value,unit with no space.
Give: 2.4,V
